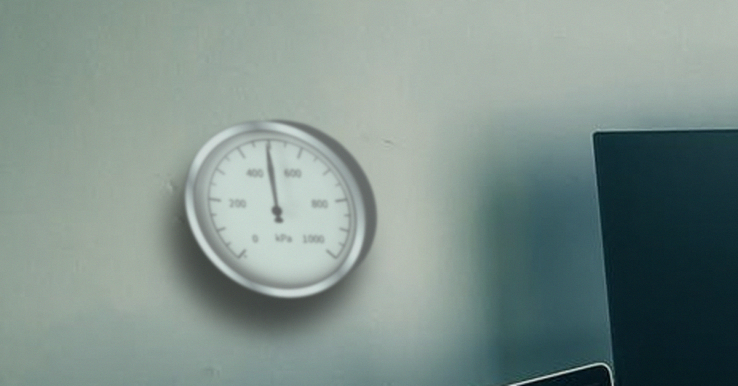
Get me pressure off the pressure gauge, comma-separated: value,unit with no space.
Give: 500,kPa
